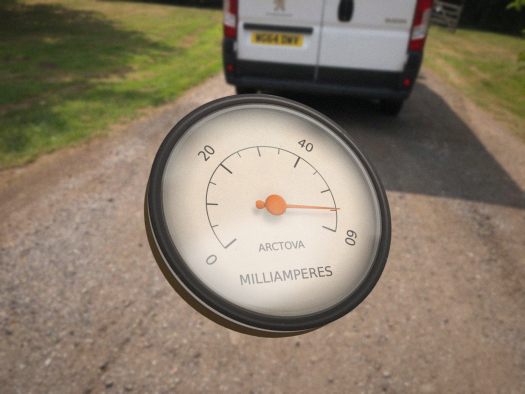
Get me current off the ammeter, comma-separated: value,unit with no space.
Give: 55,mA
